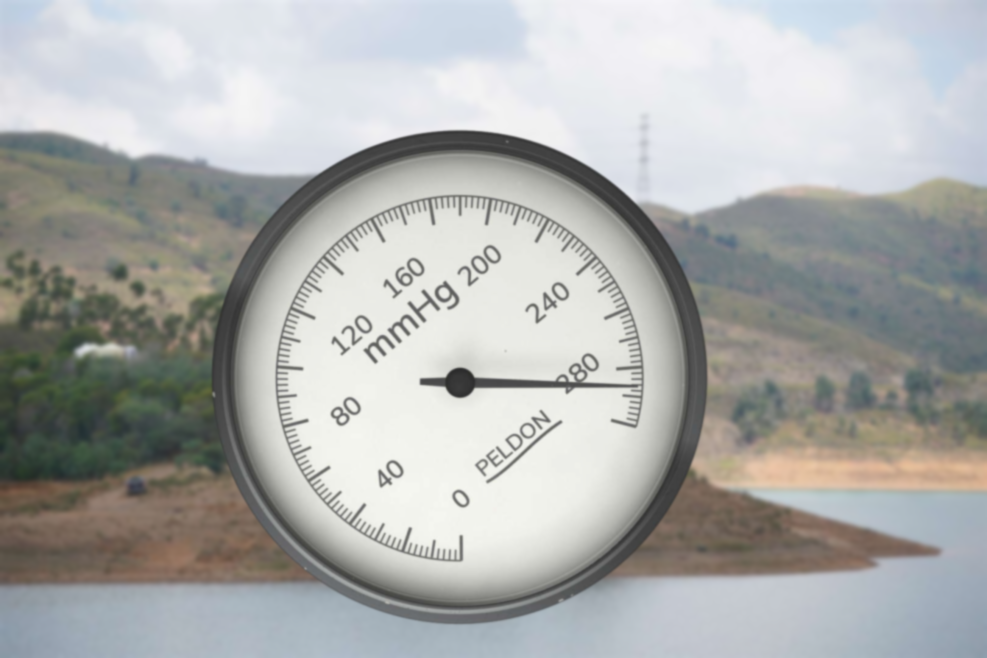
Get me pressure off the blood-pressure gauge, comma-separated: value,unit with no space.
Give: 286,mmHg
